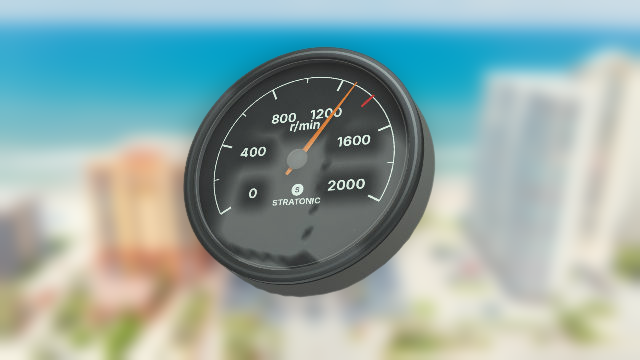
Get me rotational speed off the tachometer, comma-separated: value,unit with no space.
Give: 1300,rpm
